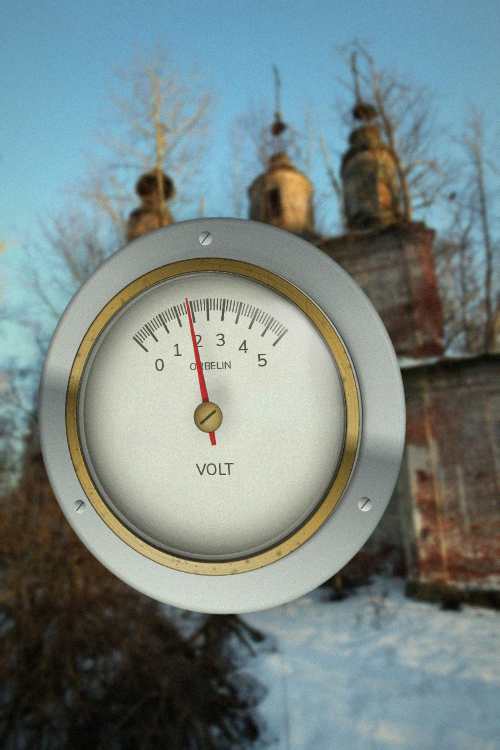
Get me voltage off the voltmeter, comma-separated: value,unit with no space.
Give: 2,V
